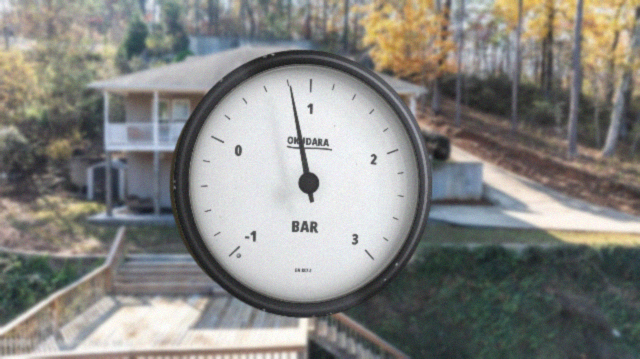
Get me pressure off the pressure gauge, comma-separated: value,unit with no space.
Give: 0.8,bar
